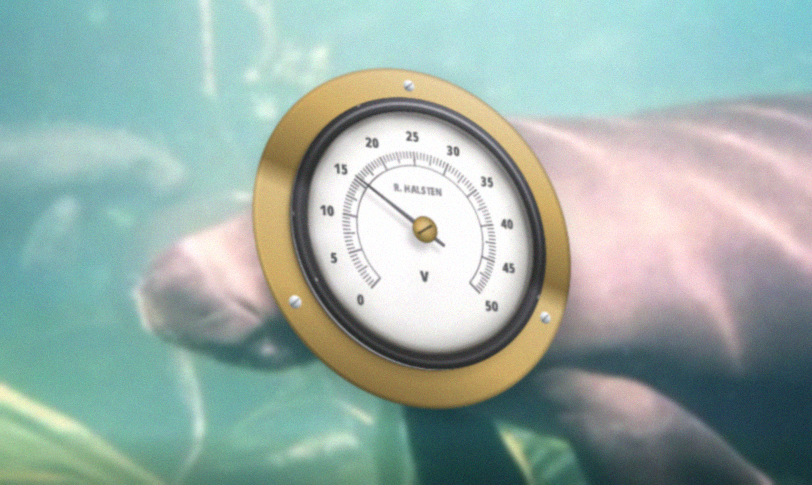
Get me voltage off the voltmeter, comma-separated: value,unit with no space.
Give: 15,V
